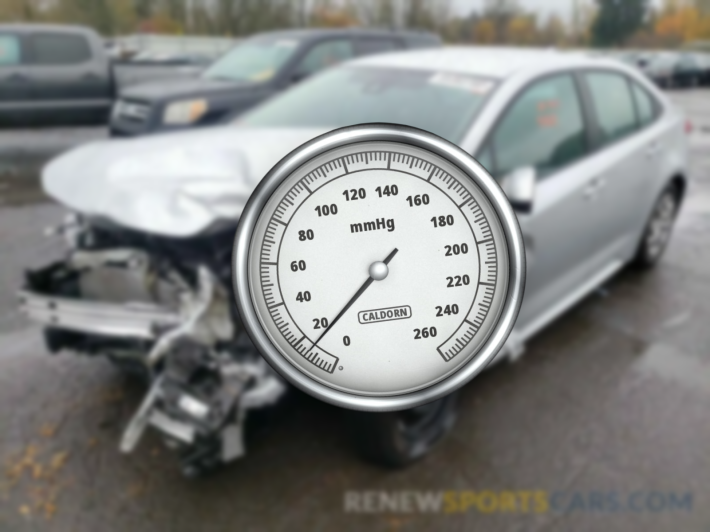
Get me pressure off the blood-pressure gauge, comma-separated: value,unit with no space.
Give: 14,mmHg
